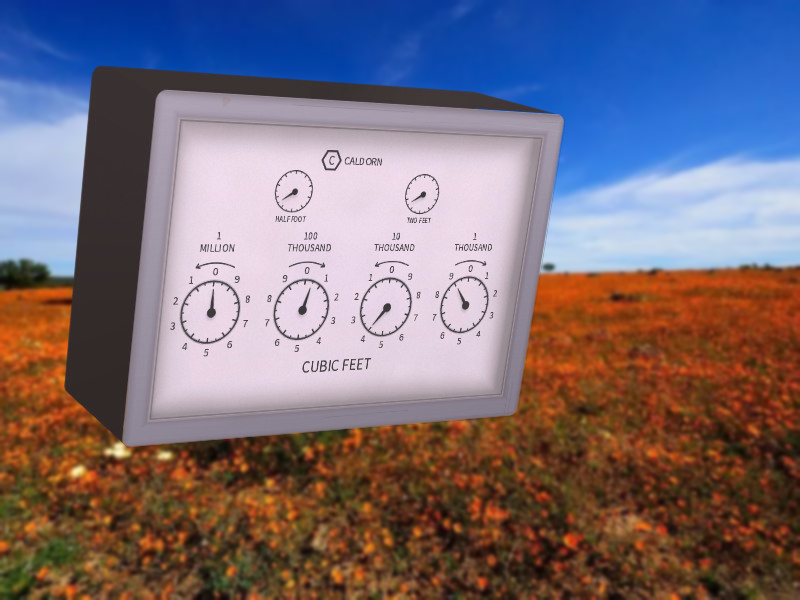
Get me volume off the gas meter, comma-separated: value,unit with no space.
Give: 3900,ft³
